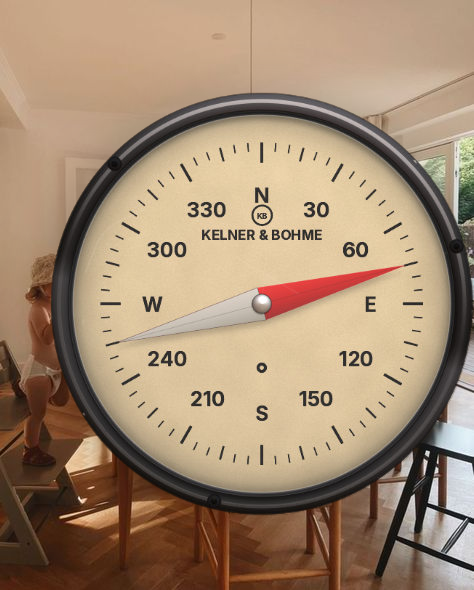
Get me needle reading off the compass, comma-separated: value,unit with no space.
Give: 75,°
